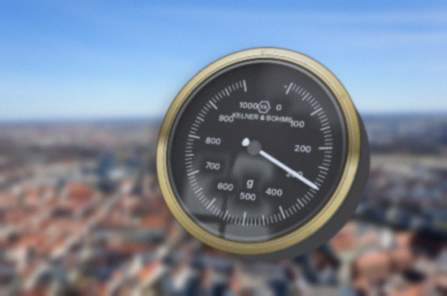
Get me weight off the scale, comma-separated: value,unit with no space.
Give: 300,g
